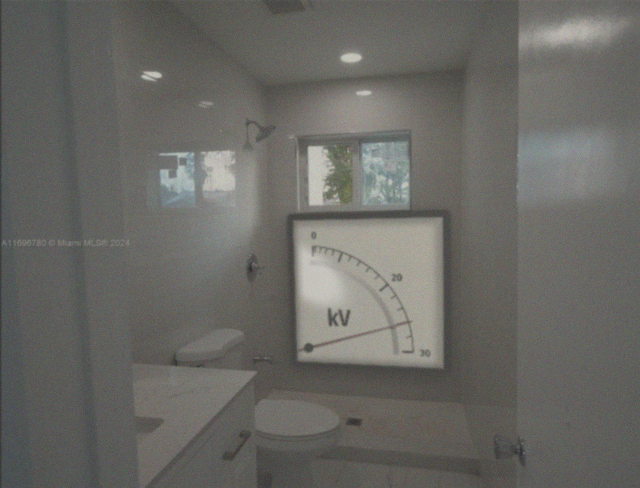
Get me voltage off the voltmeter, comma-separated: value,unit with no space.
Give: 26,kV
